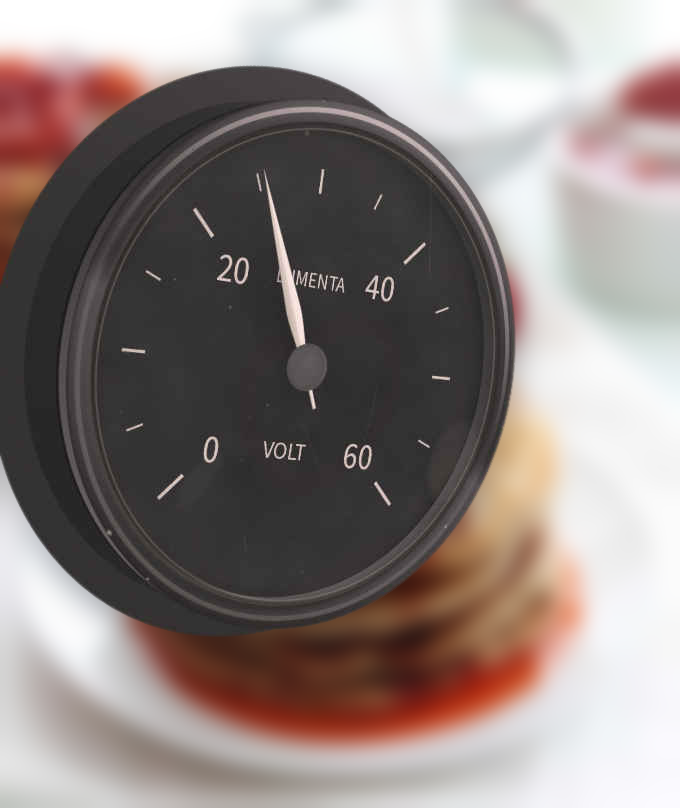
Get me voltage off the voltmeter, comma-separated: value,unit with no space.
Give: 25,V
